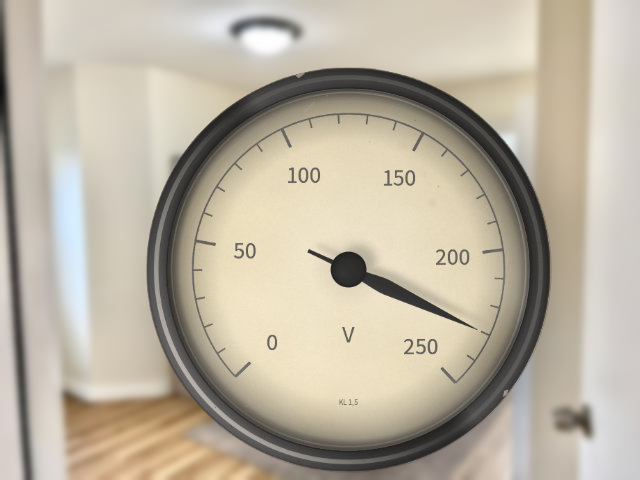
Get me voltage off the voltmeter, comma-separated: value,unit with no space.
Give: 230,V
